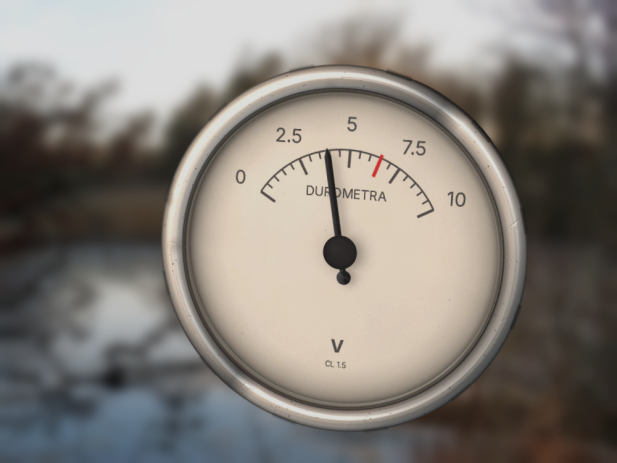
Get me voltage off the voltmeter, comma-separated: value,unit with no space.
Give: 4,V
